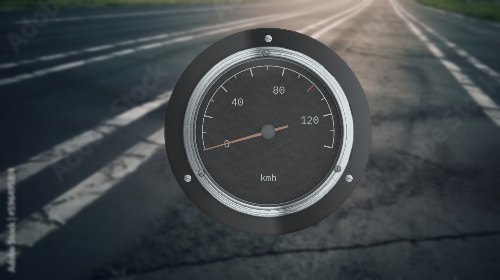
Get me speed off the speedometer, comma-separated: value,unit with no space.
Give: 0,km/h
